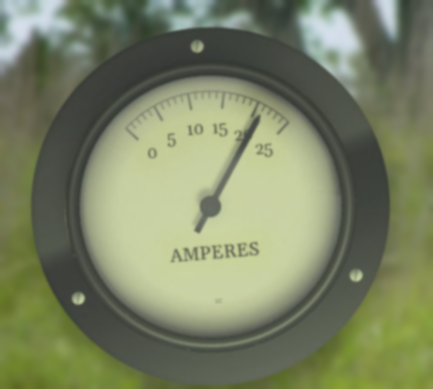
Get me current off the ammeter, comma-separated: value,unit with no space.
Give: 21,A
